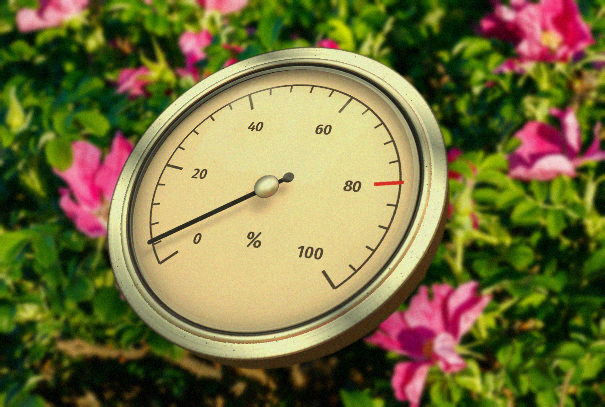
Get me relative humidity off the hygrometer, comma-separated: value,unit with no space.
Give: 4,%
